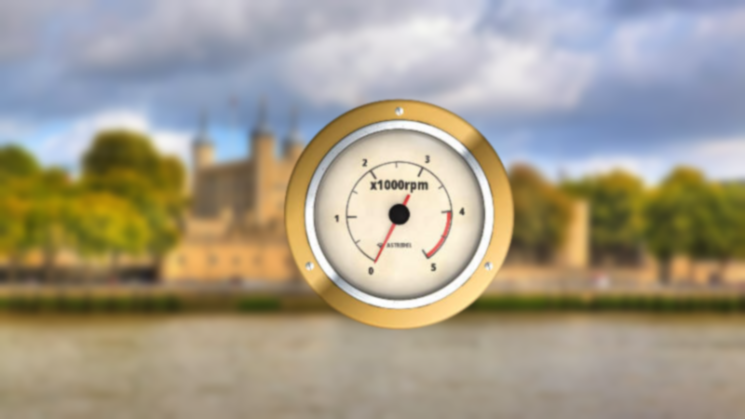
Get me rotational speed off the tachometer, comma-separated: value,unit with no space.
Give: 0,rpm
